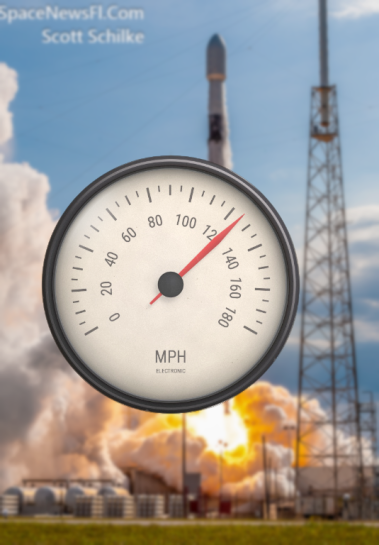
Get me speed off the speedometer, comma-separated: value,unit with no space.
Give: 125,mph
